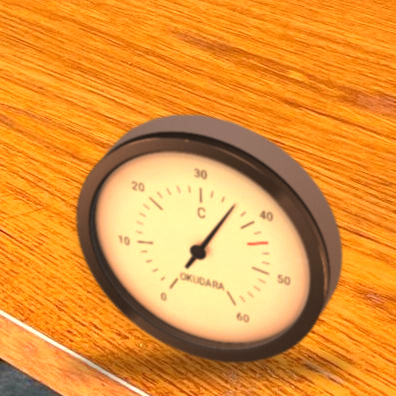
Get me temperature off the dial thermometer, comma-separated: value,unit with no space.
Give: 36,°C
